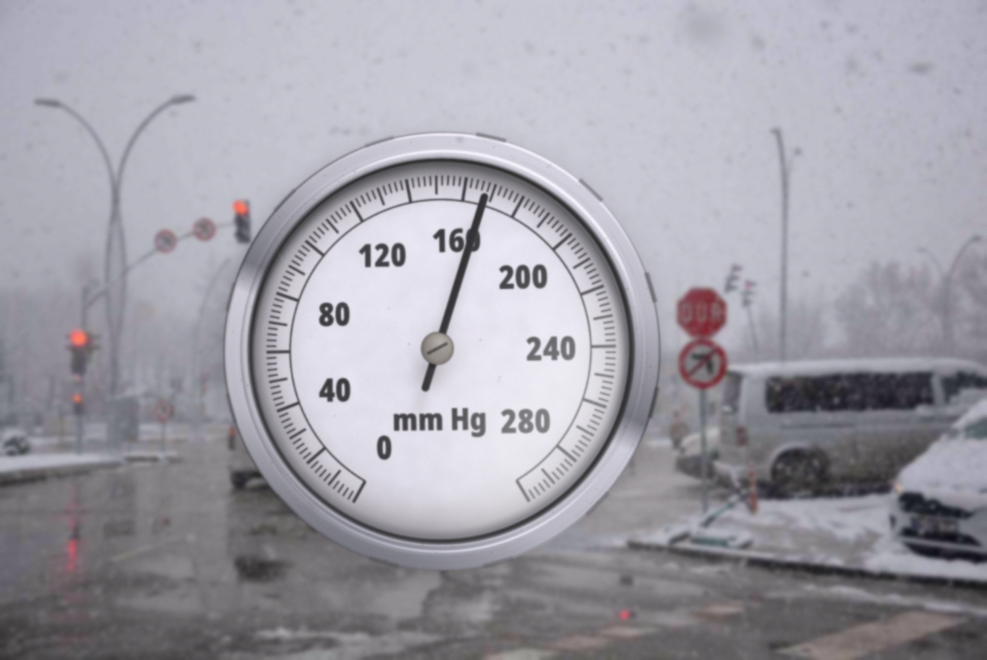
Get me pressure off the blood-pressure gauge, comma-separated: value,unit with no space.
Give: 168,mmHg
